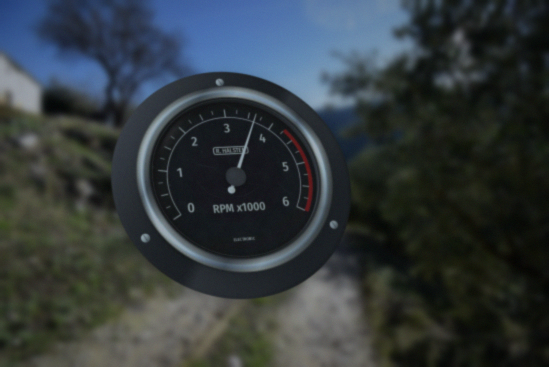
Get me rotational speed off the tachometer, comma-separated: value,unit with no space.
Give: 3625,rpm
